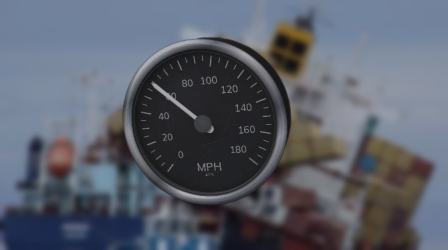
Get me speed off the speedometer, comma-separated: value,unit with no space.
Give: 60,mph
